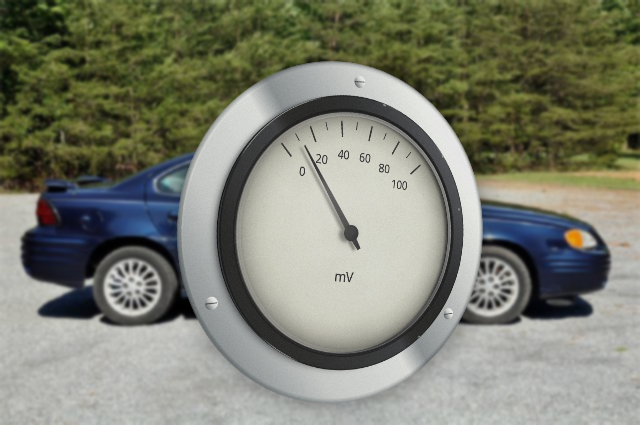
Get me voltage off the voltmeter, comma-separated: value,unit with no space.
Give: 10,mV
